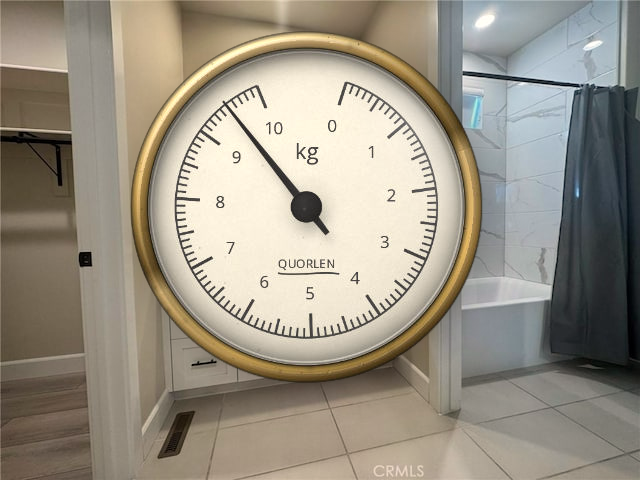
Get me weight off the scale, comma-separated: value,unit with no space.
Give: 9.5,kg
